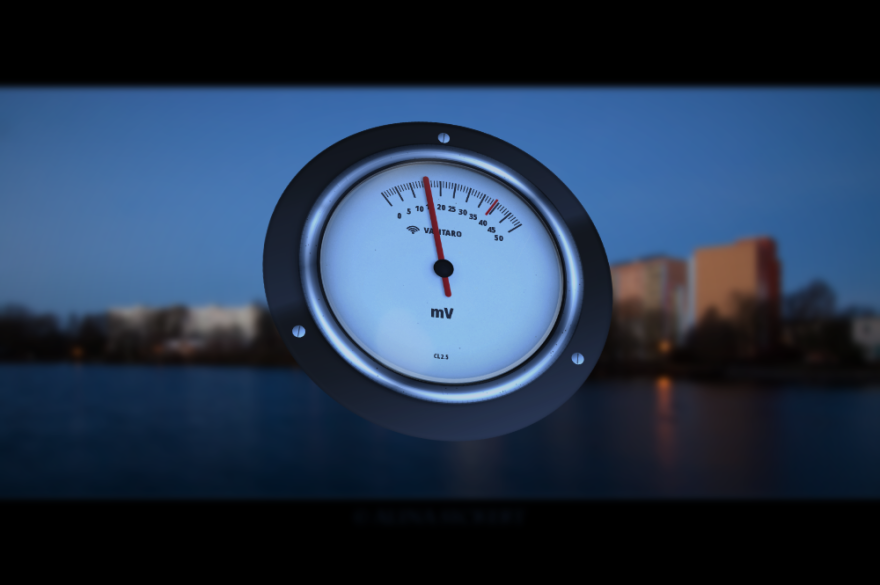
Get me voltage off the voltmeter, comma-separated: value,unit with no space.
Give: 15,mV
